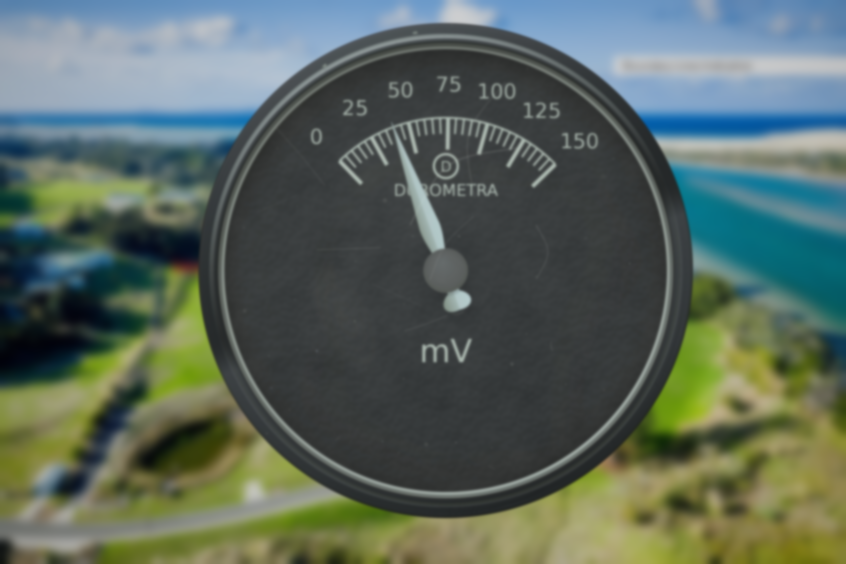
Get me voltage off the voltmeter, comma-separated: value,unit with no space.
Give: 40,mV
